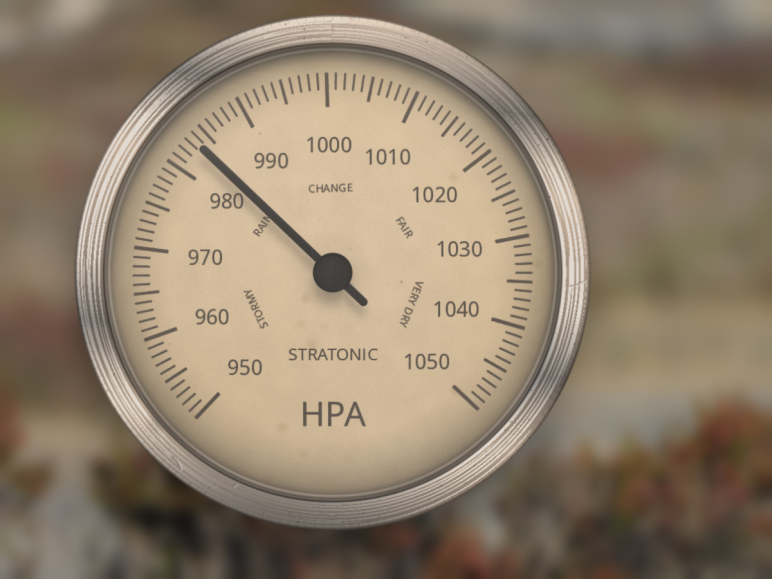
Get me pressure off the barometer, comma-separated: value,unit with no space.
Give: 983.5,hPa
